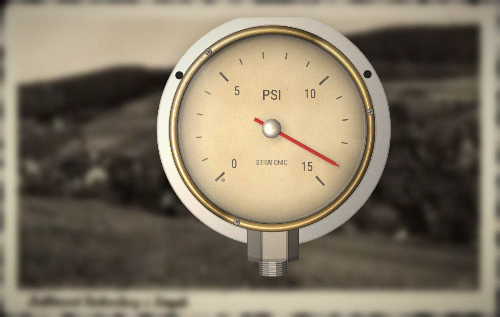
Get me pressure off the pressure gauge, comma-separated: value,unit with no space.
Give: 14,psi
